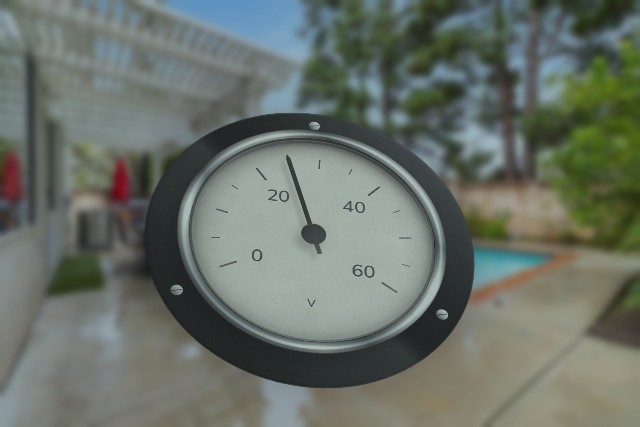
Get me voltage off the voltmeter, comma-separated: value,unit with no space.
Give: 25,V
